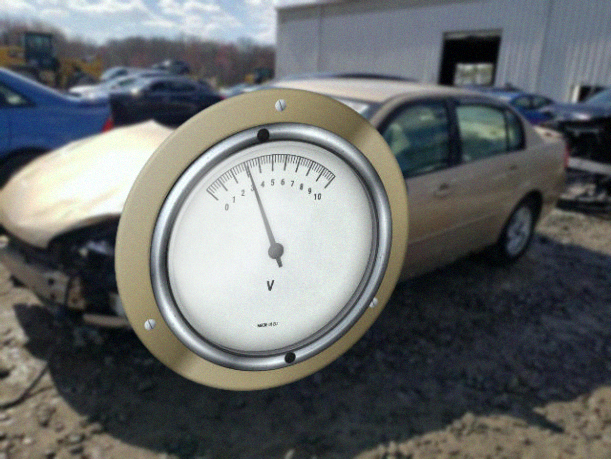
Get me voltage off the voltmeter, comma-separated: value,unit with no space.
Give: 3,V
